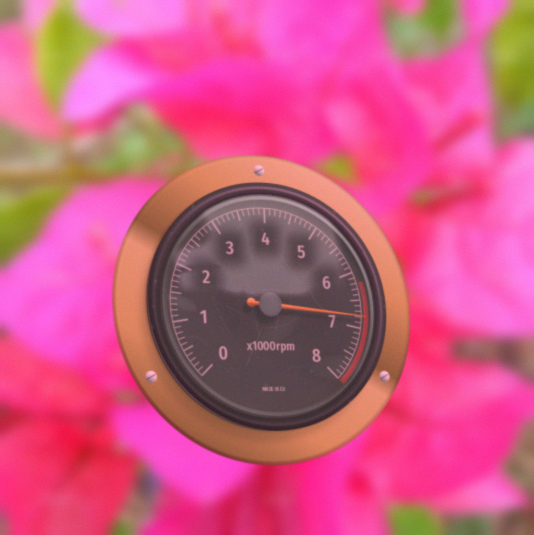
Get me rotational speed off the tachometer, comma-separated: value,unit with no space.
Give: 6800,rpm
